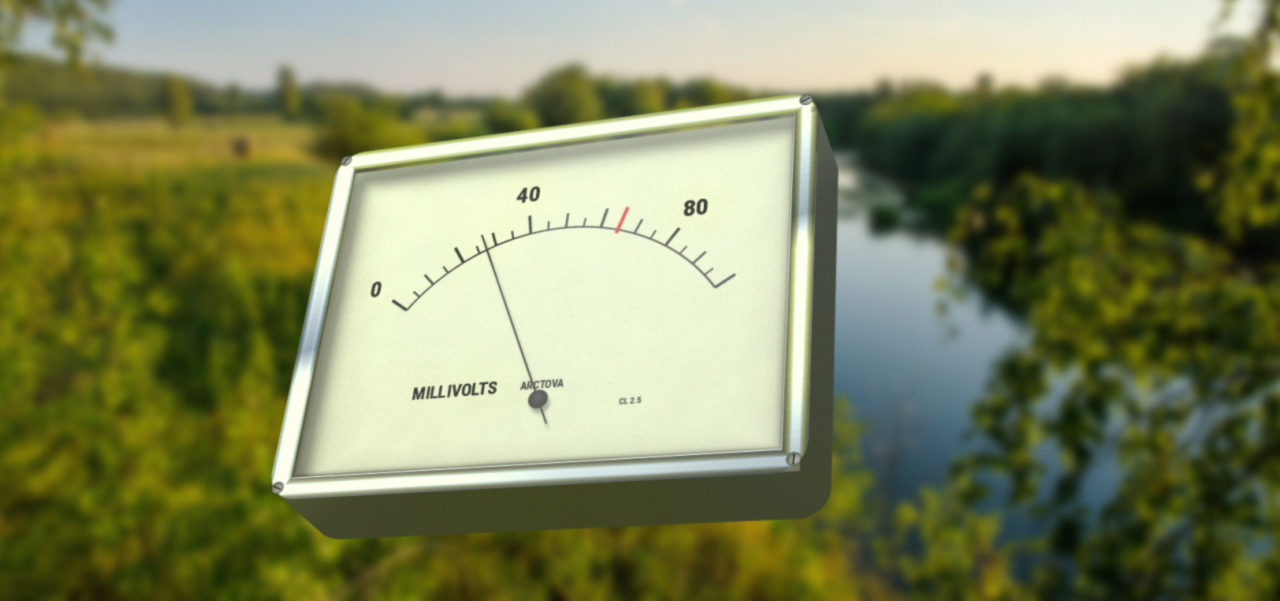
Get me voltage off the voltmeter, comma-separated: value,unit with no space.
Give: 27.5,mV
